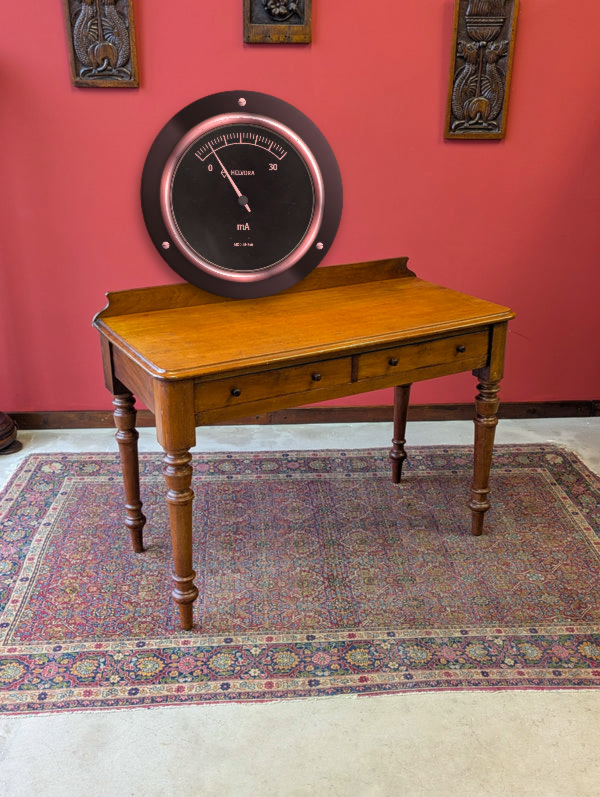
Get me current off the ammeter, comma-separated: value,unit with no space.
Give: 5,mA
